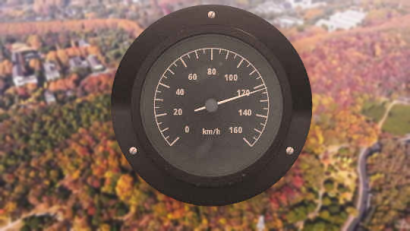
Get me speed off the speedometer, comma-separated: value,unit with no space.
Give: 122.5,km/h
